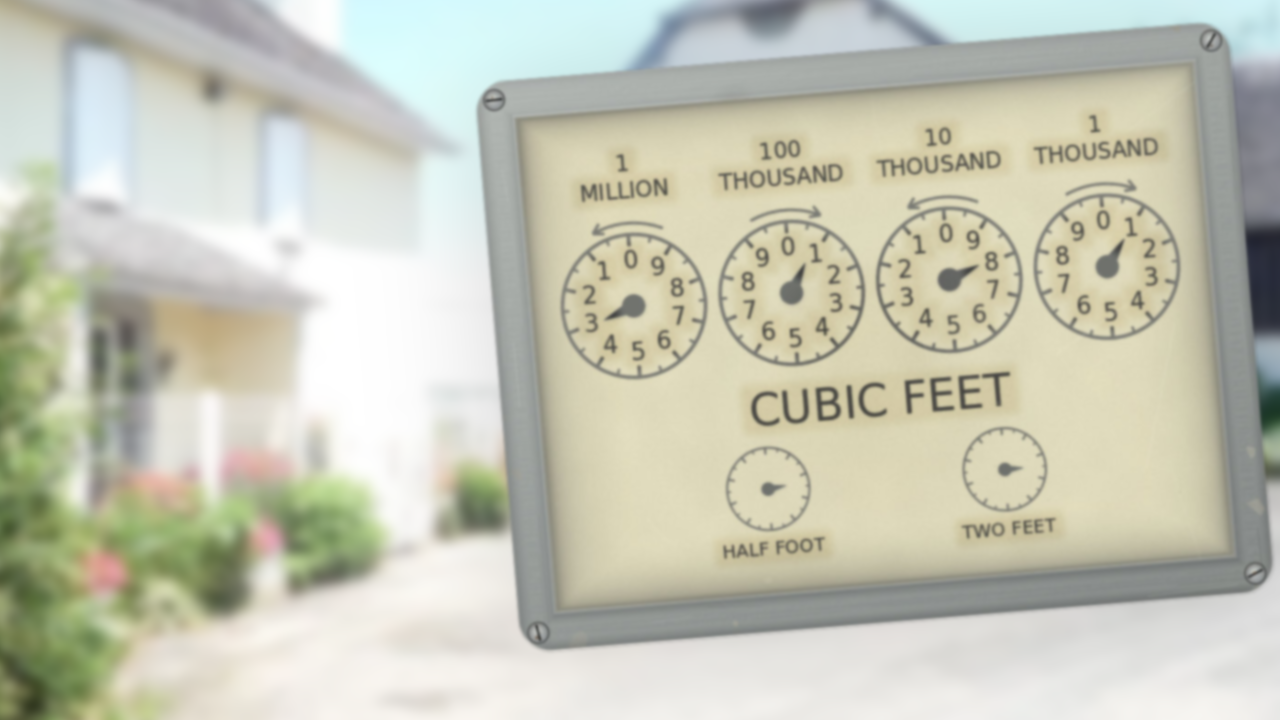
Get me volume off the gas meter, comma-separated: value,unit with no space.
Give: 308100,ft³
